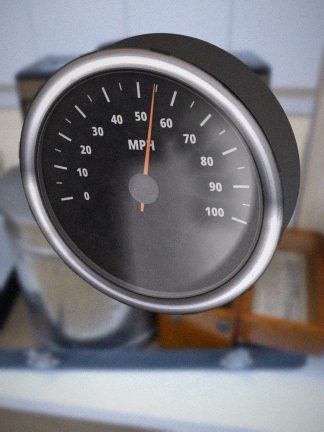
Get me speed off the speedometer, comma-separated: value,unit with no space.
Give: 55,mph
